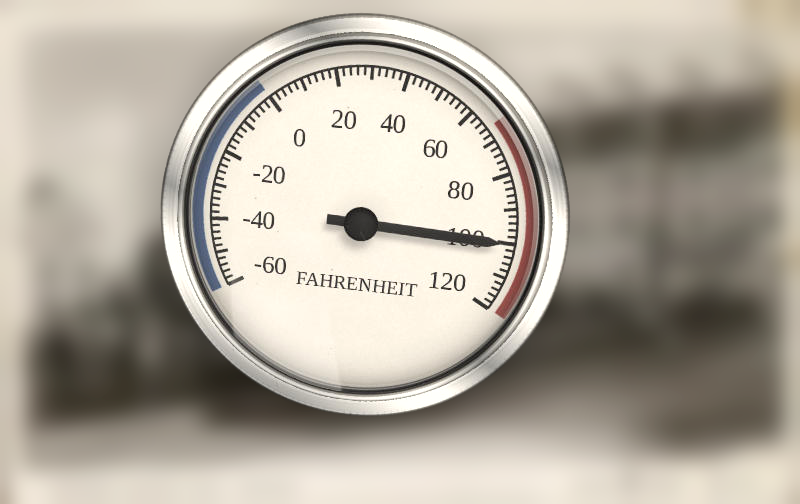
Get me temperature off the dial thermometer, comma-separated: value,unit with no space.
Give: 100,°F
